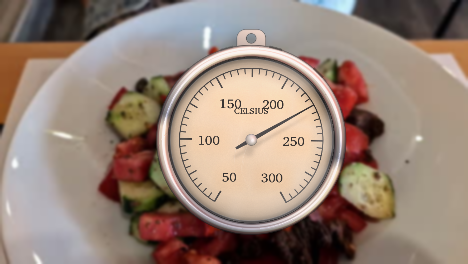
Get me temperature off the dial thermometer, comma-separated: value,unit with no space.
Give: 225,°C
